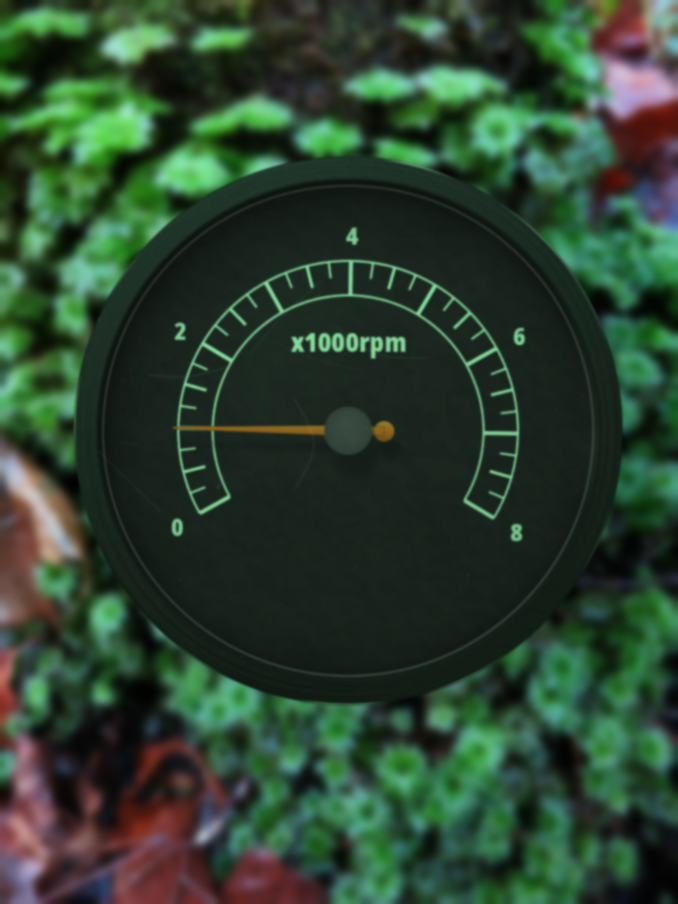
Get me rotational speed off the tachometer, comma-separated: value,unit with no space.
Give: 1000,rpm
